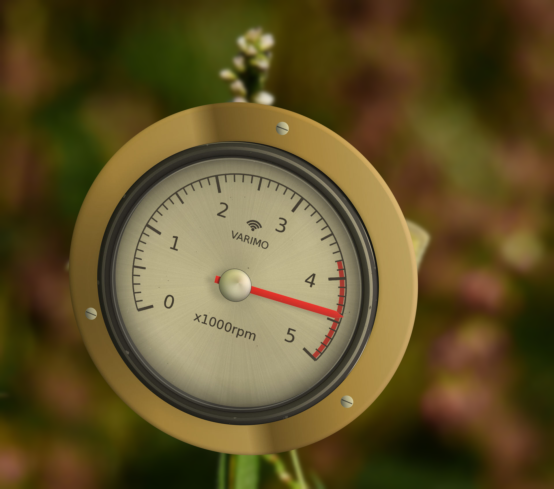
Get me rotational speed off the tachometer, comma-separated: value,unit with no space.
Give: 4400,rpm
